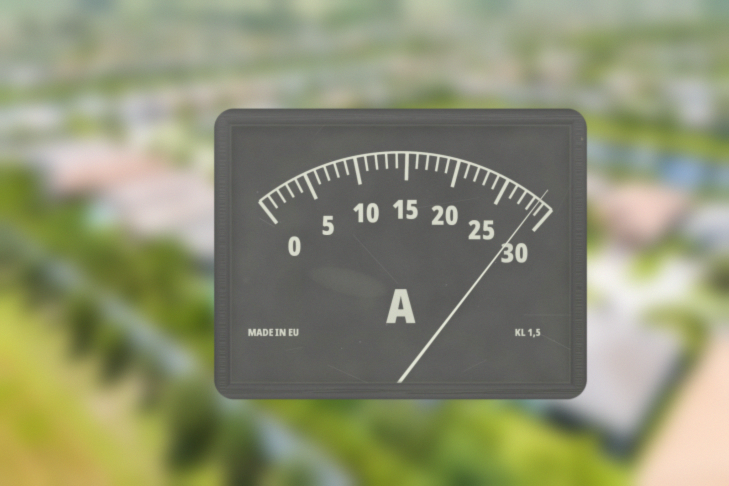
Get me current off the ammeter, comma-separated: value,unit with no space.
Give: 28.5,A
